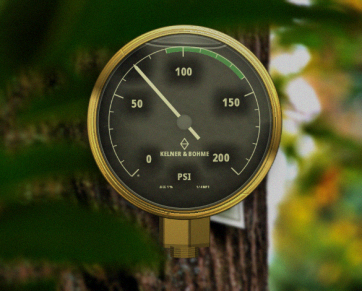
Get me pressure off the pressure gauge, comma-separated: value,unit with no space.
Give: 70,psi
